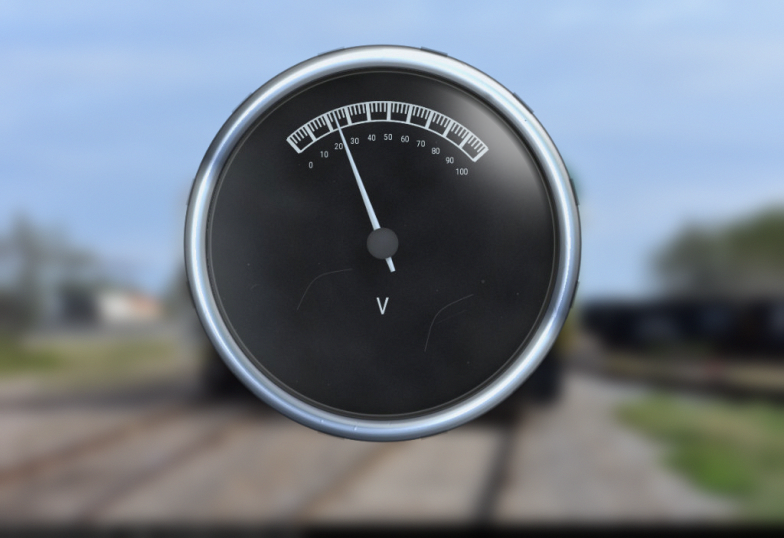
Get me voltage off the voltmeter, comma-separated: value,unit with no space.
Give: 24,V
